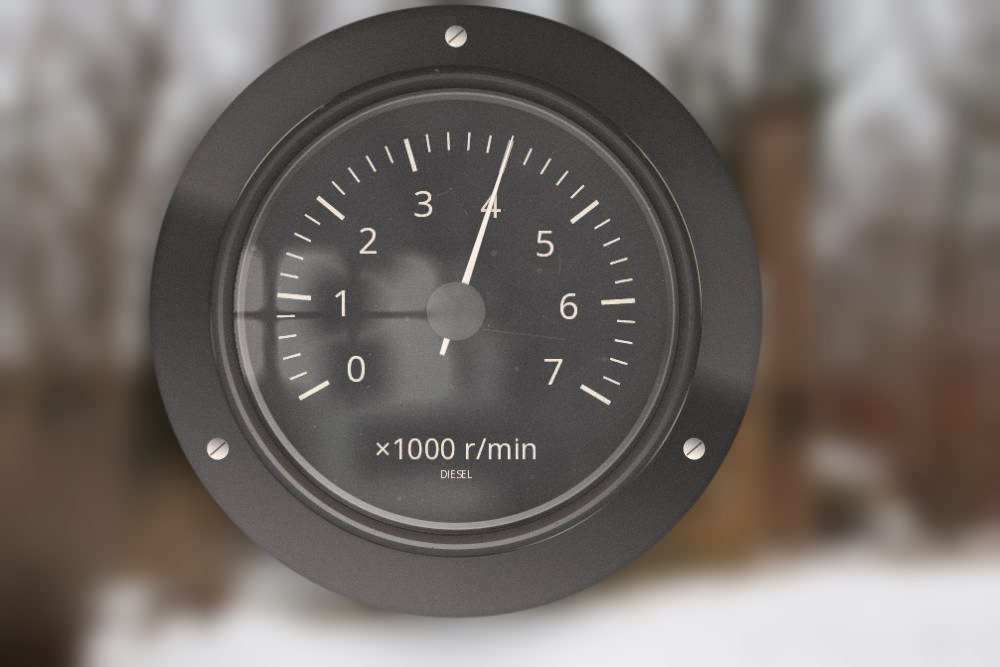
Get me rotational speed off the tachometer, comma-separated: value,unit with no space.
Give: 4000,rpm
